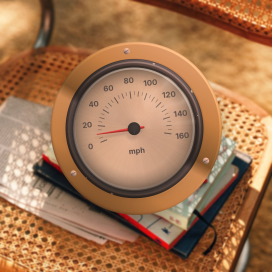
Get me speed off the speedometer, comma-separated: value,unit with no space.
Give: 10,mph
